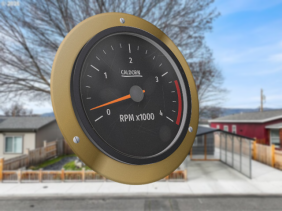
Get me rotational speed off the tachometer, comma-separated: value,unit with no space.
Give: 200,rpm
